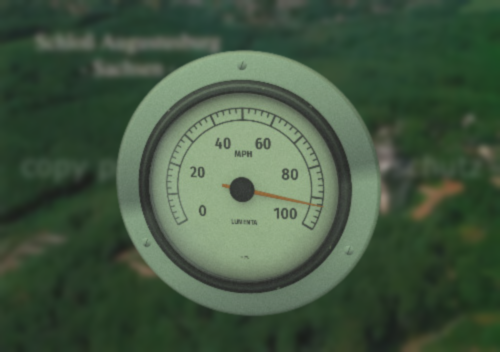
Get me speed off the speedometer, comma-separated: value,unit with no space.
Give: 92,mph
